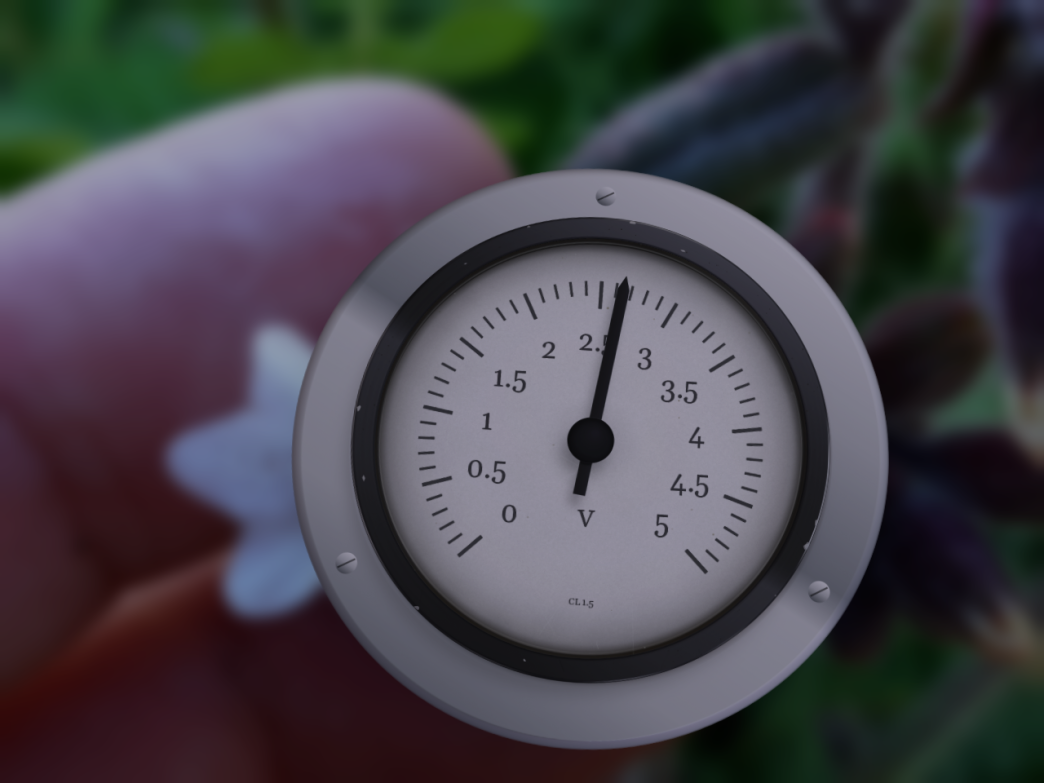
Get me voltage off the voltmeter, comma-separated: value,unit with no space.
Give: 2.65,V
